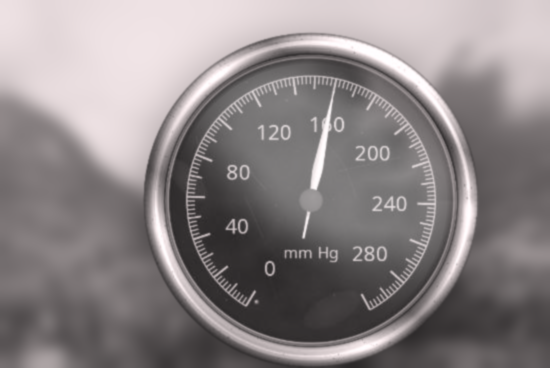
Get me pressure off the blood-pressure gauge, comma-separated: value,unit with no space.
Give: 160,mmHg
